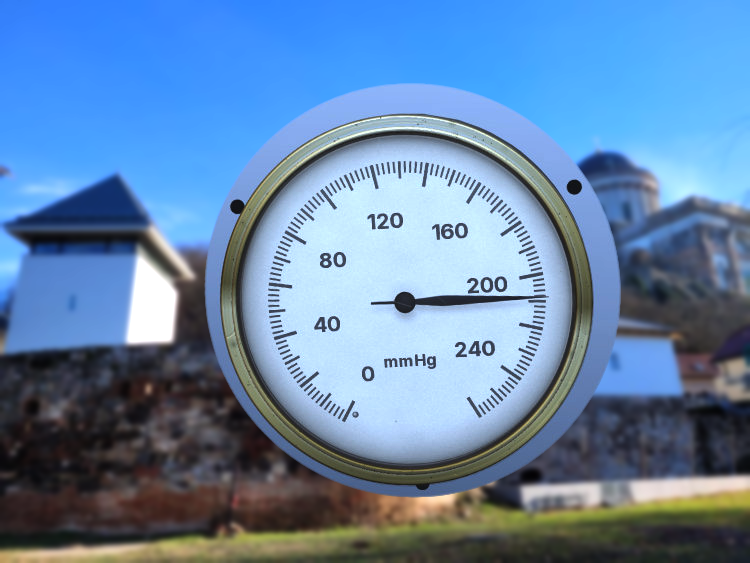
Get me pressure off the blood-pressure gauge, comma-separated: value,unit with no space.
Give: 208,mmHg
